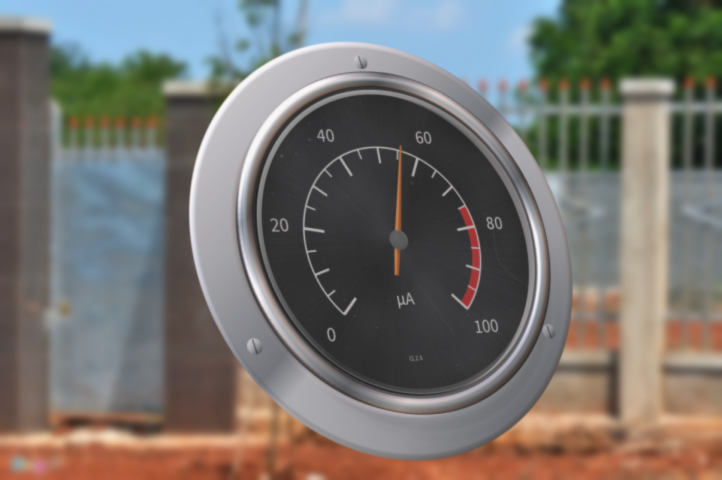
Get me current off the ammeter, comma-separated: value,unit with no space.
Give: 55,µA
